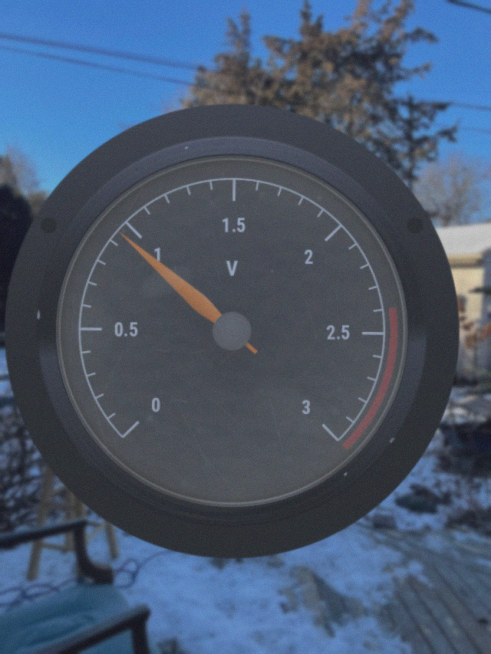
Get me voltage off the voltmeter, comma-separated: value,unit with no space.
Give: 0.95,V
